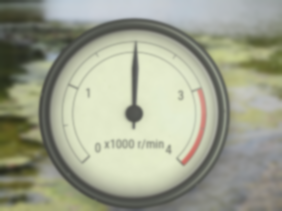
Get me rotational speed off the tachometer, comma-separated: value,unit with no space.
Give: 2000,rpm
